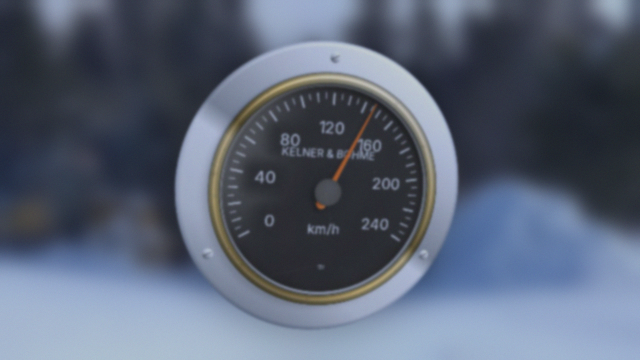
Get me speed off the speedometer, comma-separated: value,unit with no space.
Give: 145,km/h
